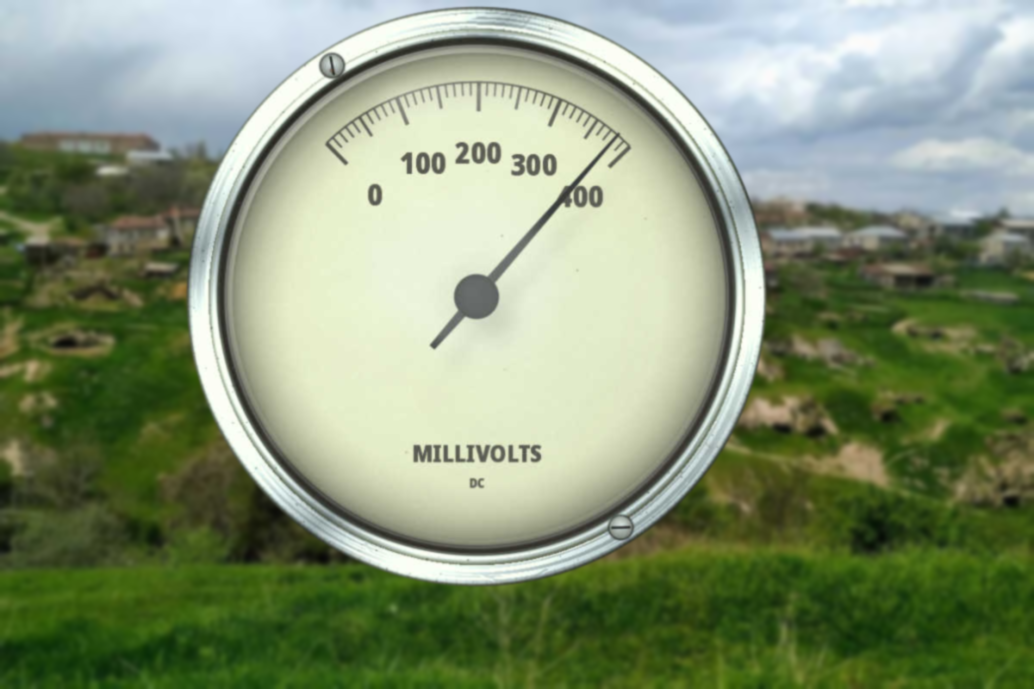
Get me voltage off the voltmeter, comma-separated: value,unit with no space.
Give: 380,mV
